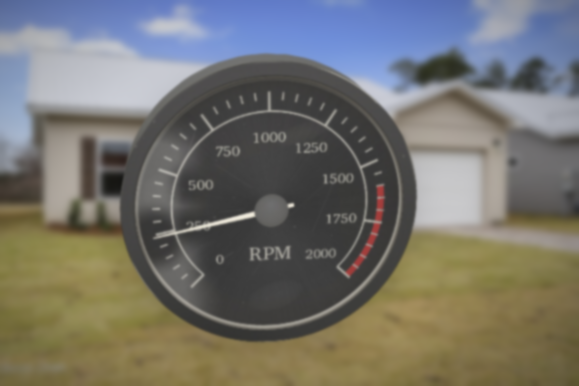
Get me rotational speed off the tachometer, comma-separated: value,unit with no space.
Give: 250,rpm
